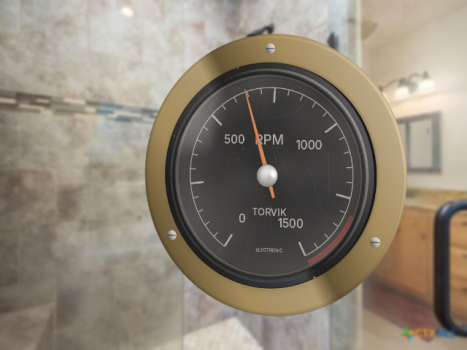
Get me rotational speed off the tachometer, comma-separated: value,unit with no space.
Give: 650,rpm
